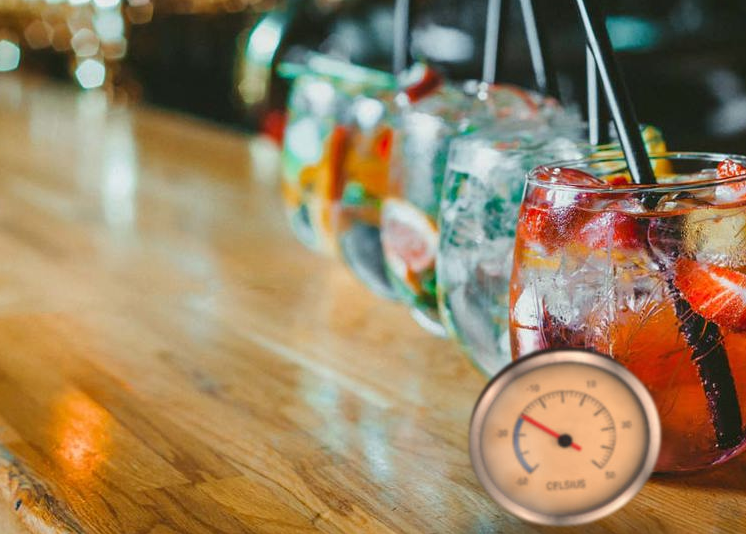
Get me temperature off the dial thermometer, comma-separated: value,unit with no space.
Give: -20,°C
